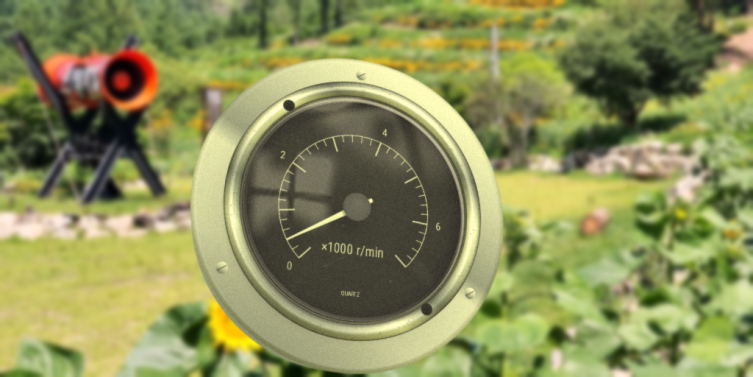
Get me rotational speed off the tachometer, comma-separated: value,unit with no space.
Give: 400,rpm
